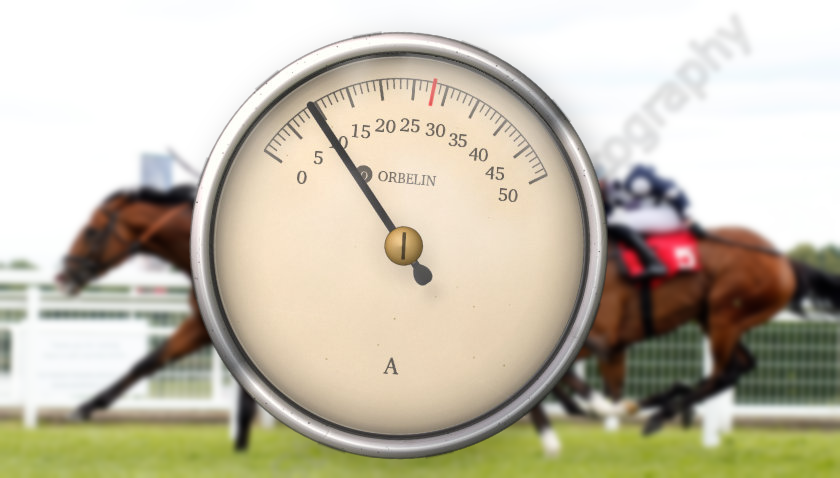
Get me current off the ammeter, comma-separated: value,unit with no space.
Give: 9,A
